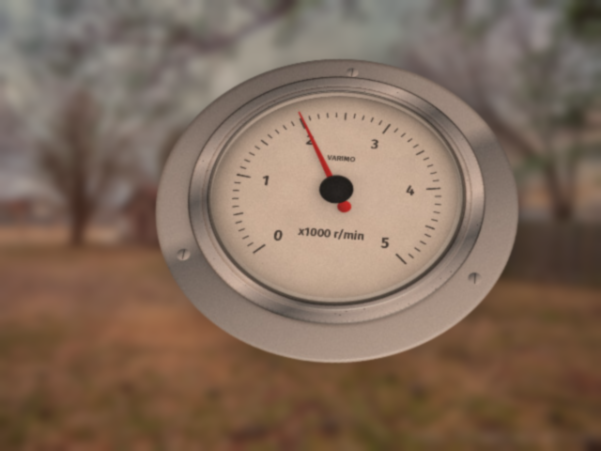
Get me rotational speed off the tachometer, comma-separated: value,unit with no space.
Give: 2000,rpm
